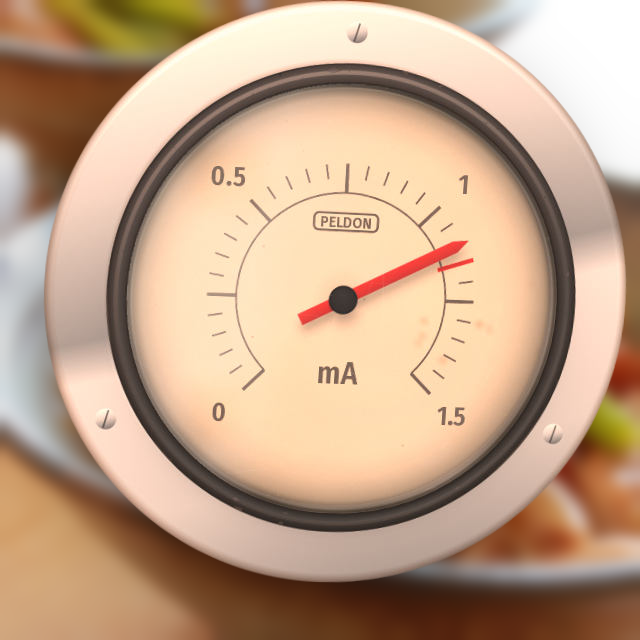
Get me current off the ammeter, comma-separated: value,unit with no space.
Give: 1.1,mA
